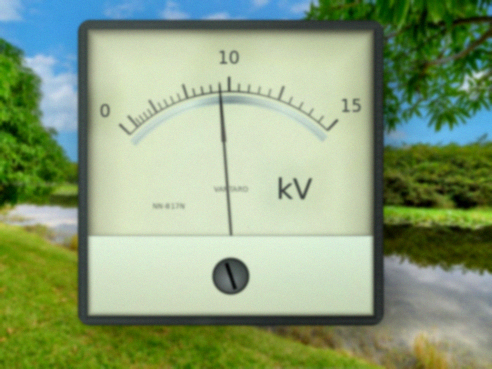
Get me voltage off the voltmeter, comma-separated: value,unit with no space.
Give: 9.5,kV
